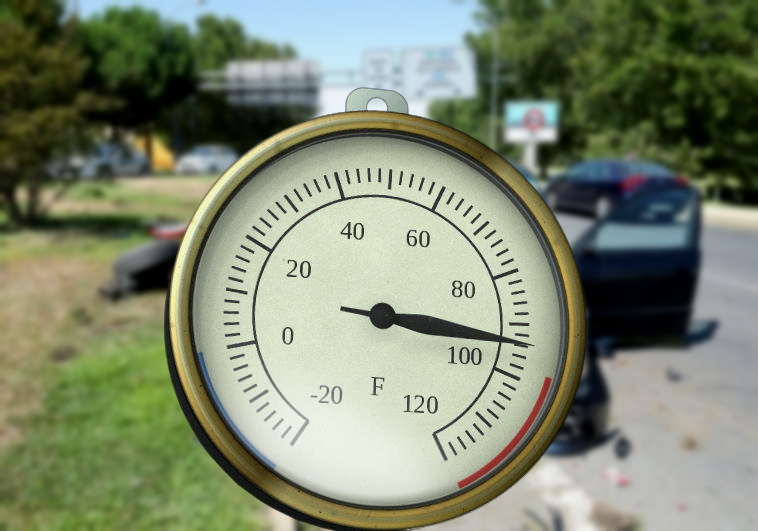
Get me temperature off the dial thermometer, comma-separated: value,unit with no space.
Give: 94,°F
